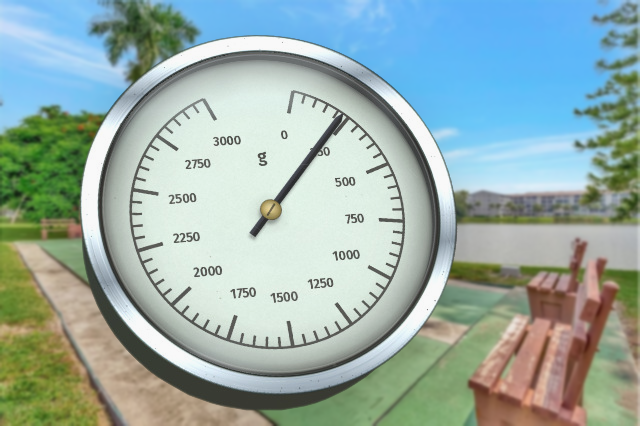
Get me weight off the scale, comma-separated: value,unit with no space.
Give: 225,g
